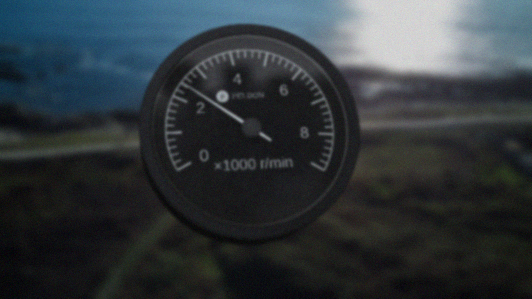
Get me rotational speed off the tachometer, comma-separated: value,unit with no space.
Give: 2400,rpm
